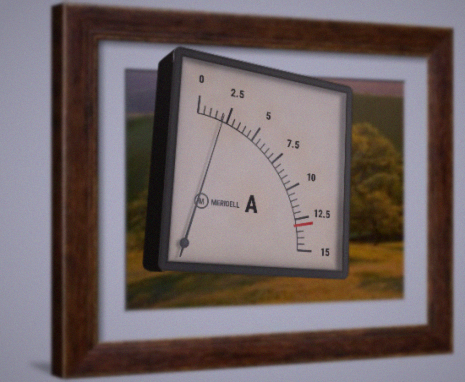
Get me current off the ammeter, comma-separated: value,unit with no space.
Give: 2,A
